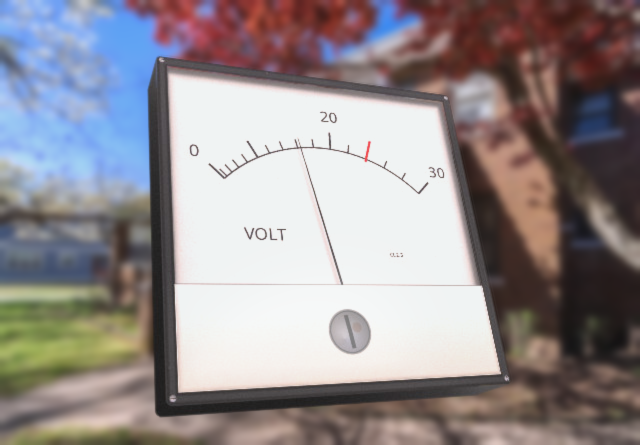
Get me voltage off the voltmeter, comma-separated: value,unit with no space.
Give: 16,V
